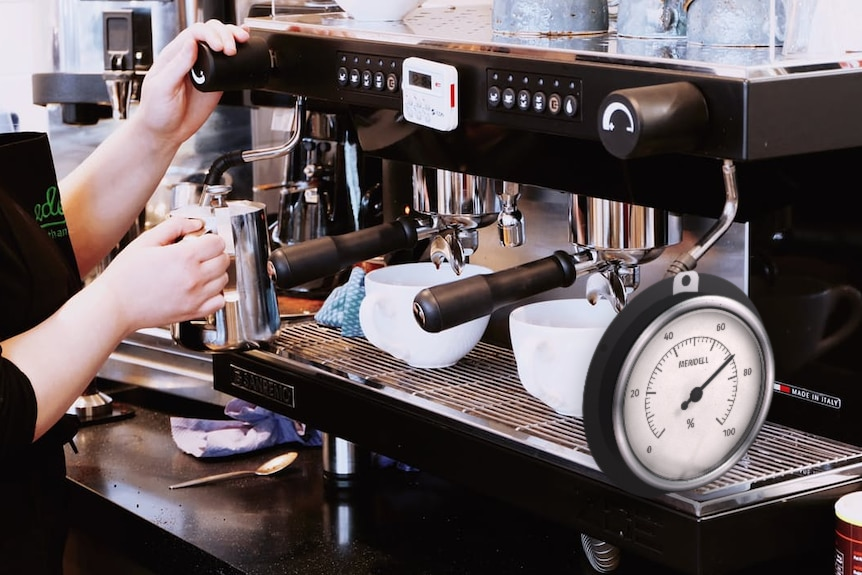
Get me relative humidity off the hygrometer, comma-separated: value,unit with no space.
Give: 70,%
